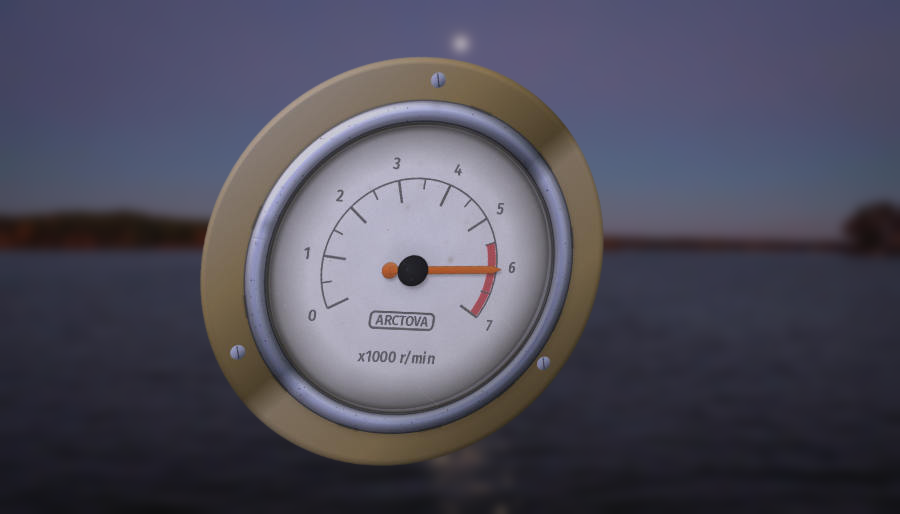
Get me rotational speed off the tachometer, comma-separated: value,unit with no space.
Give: 6000,rpm
